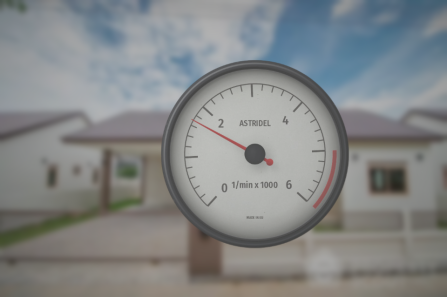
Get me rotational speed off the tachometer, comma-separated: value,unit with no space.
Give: 1700,rpm
